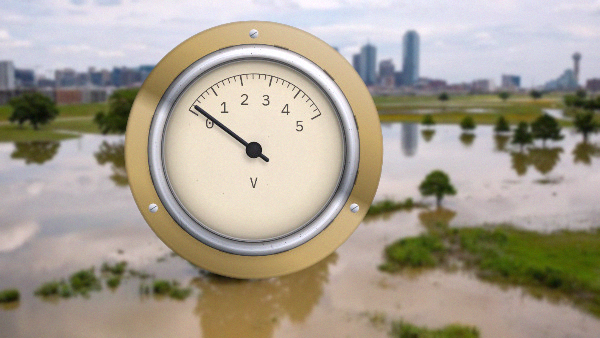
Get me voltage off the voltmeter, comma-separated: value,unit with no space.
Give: 0.2,V
